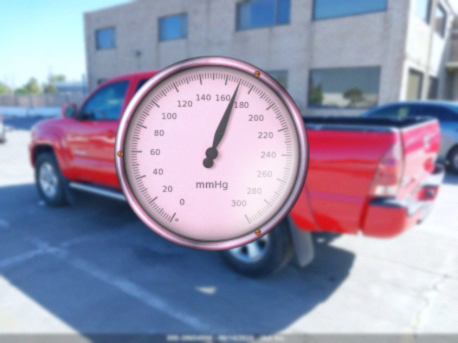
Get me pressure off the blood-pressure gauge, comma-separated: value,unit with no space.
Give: 170,mmHg
